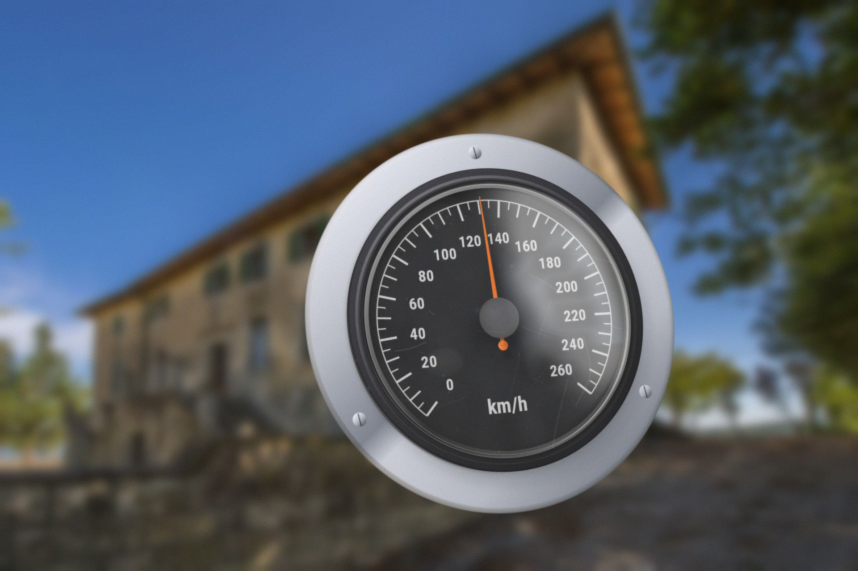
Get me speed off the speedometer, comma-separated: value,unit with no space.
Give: 130,km/h
